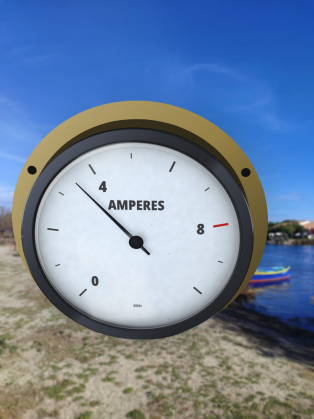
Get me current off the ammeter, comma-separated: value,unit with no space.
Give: 3.5,A
